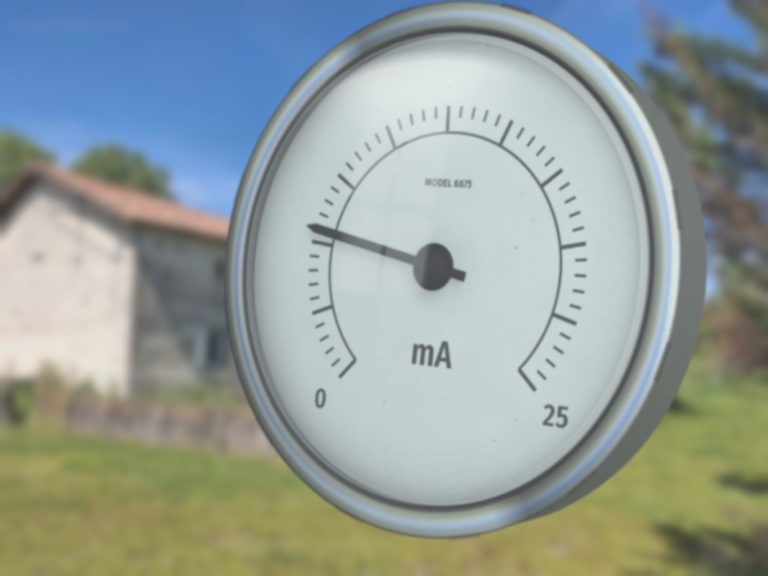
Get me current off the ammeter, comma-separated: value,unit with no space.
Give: 5.5,mA
